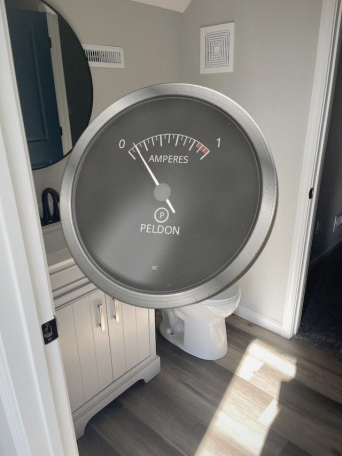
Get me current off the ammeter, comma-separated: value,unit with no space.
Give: 0.1,A
